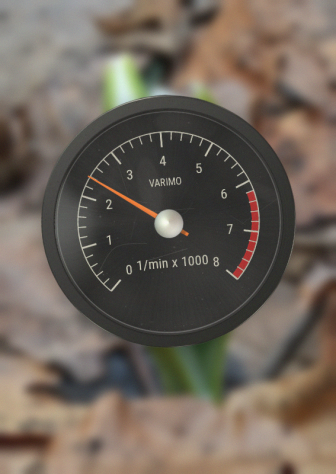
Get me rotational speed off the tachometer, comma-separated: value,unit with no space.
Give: 2400,rpm
